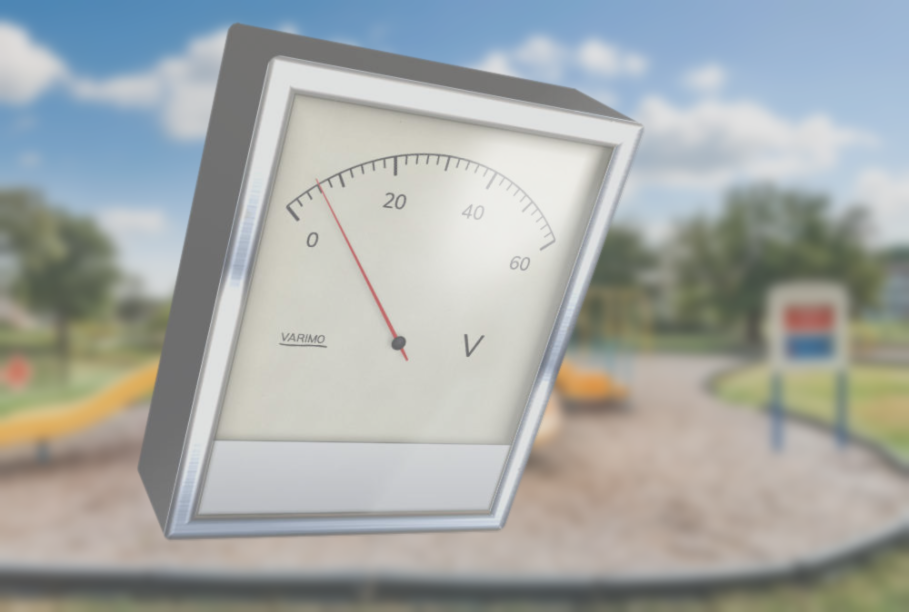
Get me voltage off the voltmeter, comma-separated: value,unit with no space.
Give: 6,V
